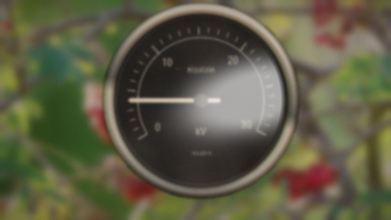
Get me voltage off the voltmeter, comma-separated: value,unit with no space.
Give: 4,kV
